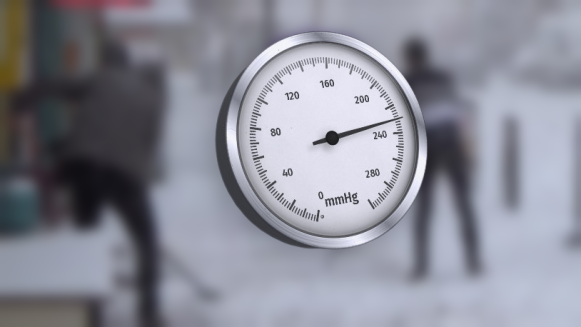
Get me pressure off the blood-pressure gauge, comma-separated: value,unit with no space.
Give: 230,mmHg
